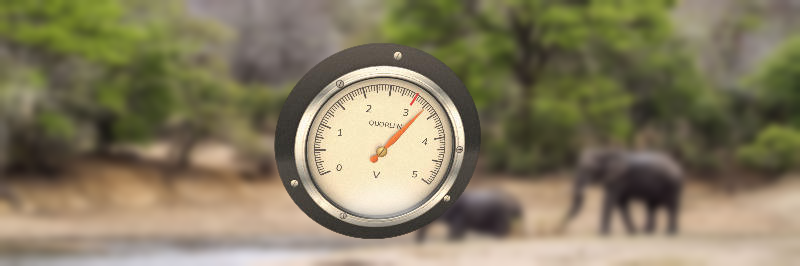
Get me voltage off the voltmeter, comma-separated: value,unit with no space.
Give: 3.25,V
